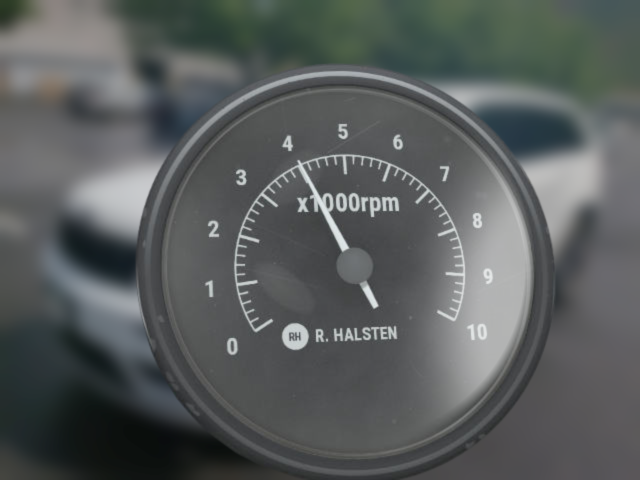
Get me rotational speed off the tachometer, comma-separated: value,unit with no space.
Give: 4000,rpm
